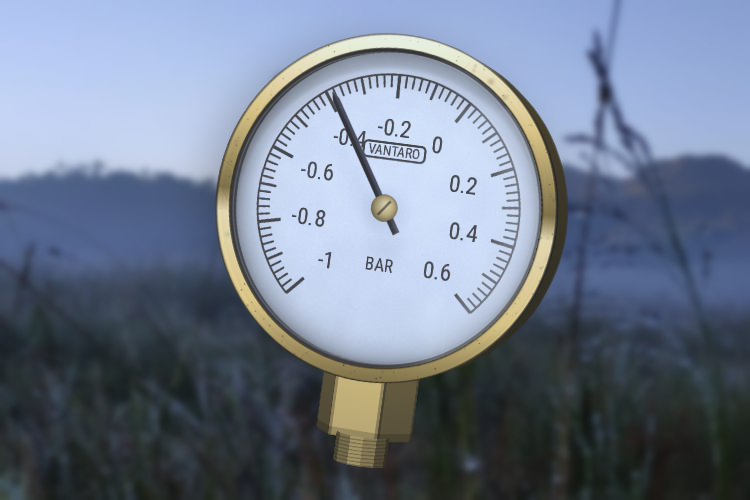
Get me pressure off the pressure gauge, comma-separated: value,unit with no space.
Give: -0.38,bar
